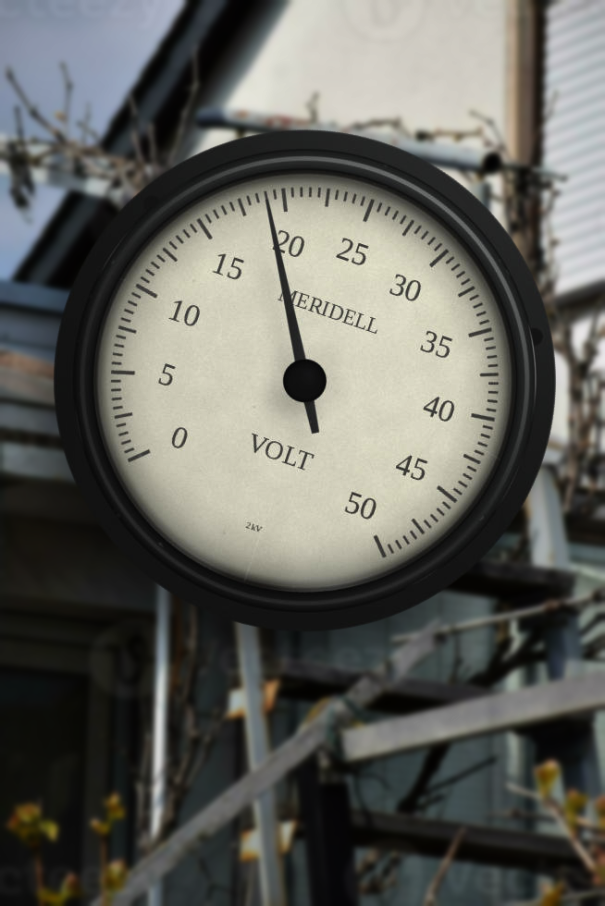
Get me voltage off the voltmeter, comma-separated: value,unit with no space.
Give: 19,V
